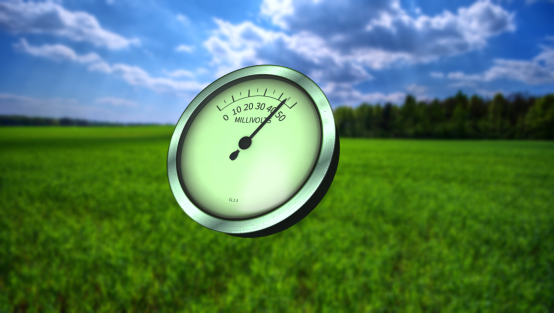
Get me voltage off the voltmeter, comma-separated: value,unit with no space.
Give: 45,mV
